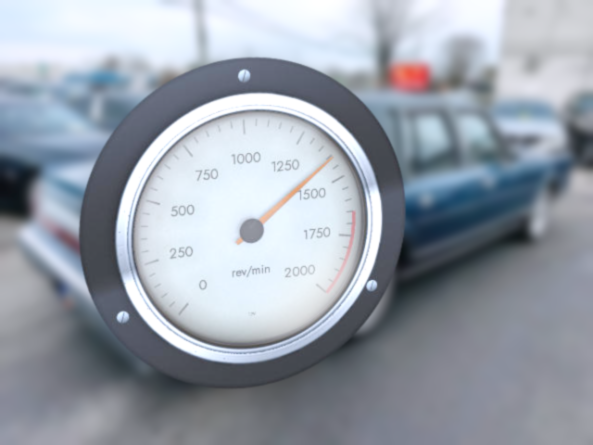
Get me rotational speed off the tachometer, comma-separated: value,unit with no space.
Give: 1400,rpm
